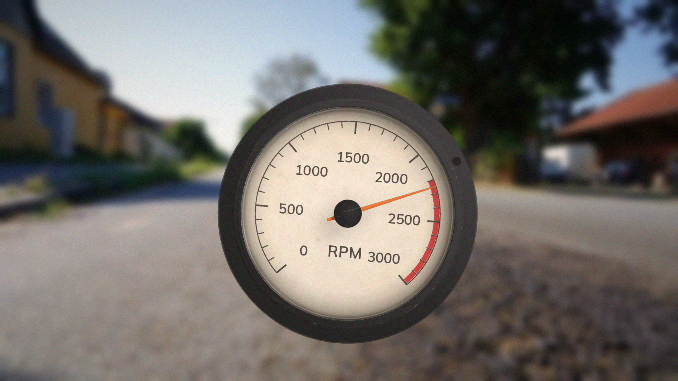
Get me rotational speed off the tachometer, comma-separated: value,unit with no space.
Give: 2250,rpm
